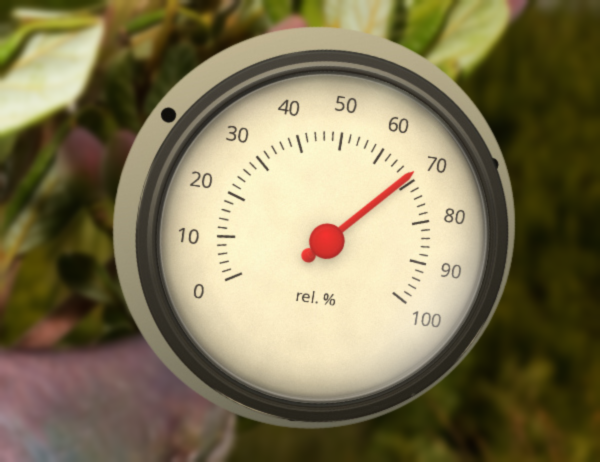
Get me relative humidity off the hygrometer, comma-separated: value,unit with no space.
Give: 68,%
